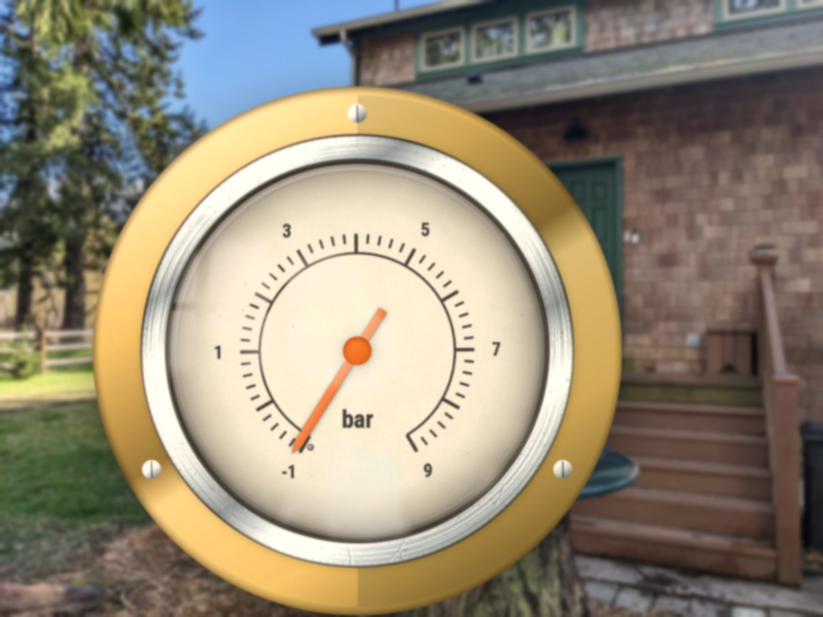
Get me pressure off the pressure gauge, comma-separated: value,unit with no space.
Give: -0.9,bar
